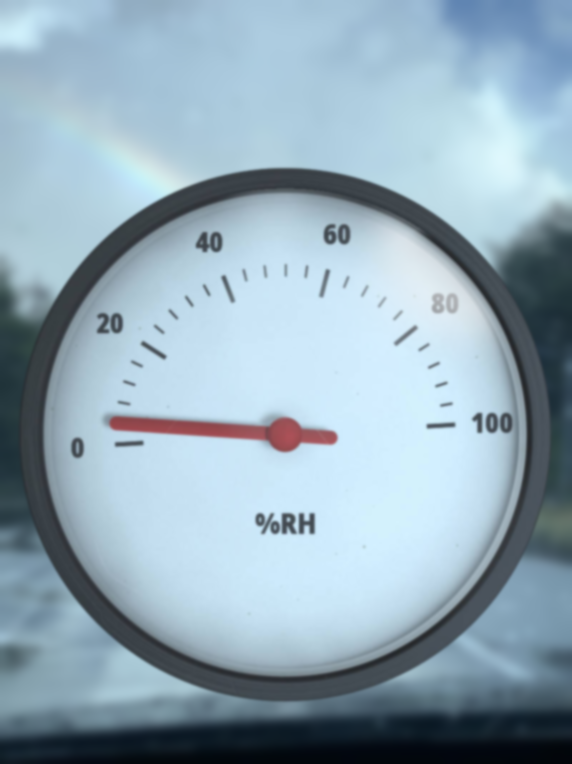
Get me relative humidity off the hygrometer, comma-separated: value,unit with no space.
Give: 4,%
